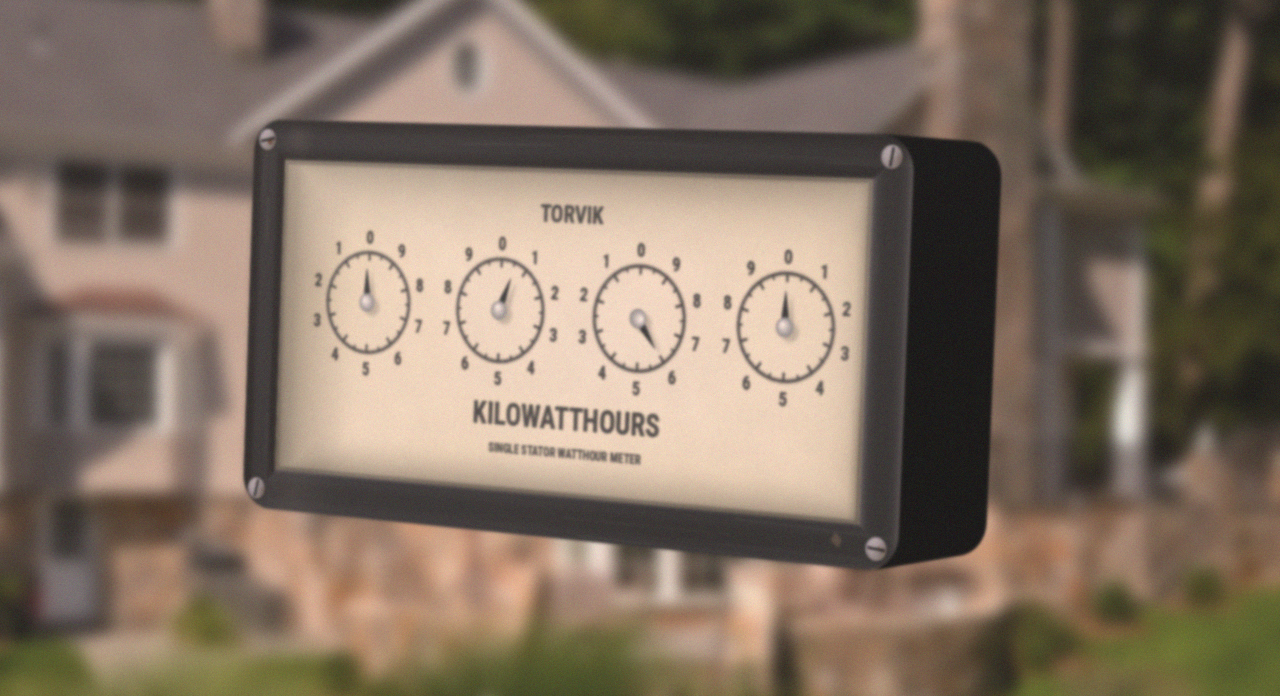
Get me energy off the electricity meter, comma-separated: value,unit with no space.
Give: 60,kWh
